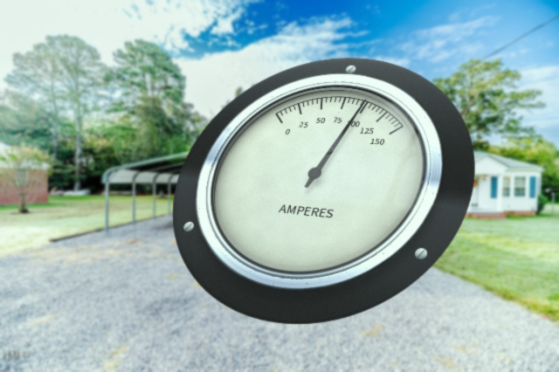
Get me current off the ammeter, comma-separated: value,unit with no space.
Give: 100,A
